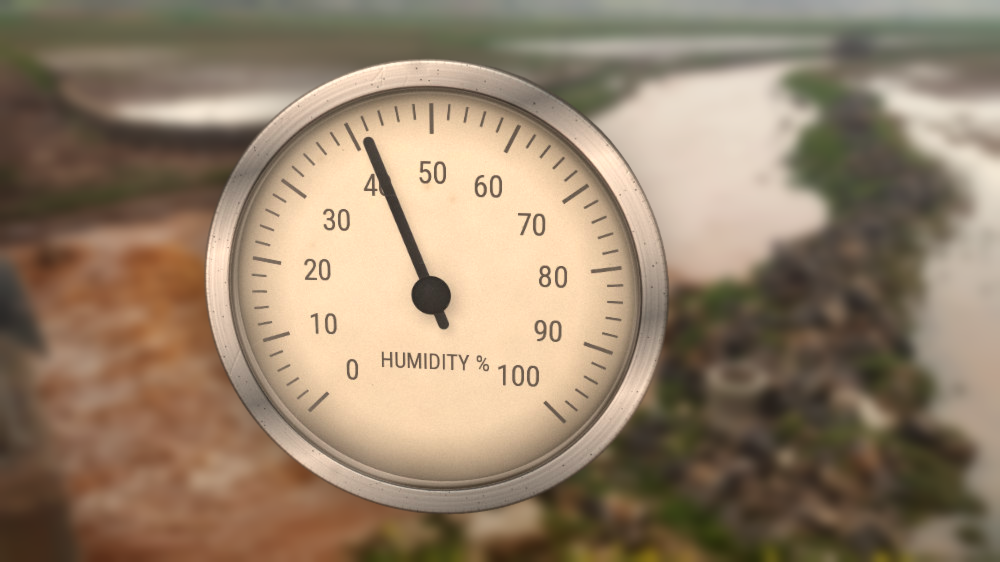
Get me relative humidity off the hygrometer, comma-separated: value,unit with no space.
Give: 42,%
